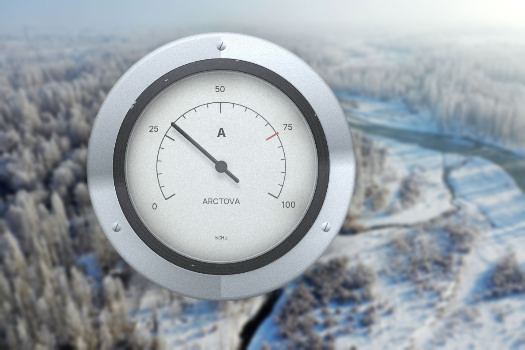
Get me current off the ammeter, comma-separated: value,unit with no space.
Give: 30,A
